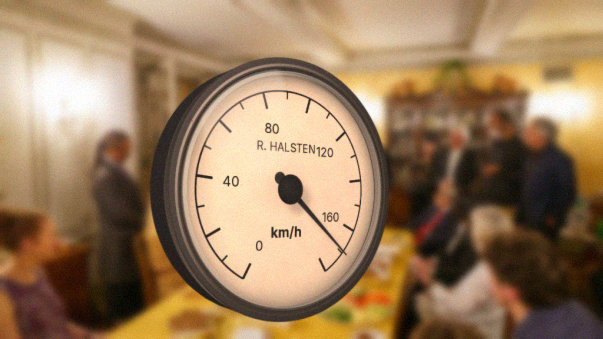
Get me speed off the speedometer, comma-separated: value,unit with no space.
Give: 170,km/h
